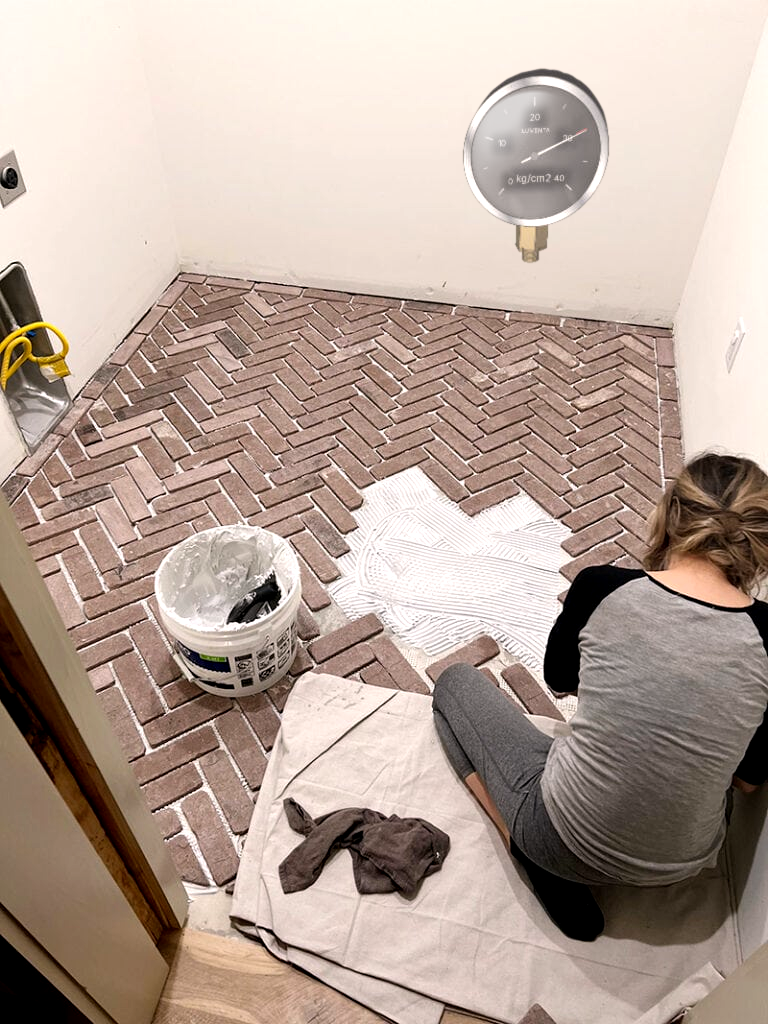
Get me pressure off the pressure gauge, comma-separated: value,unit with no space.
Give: 30,kg/cm²
